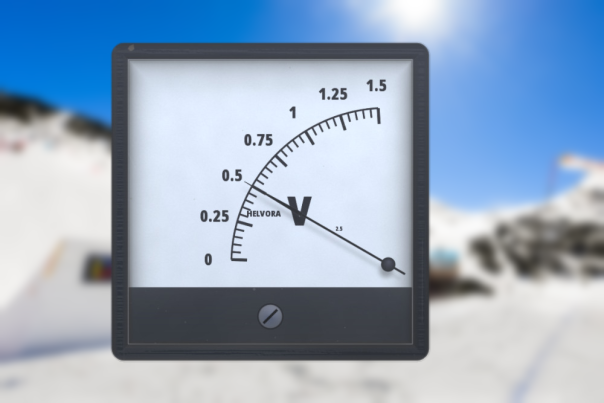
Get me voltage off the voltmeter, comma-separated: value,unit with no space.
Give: 0.5,V
